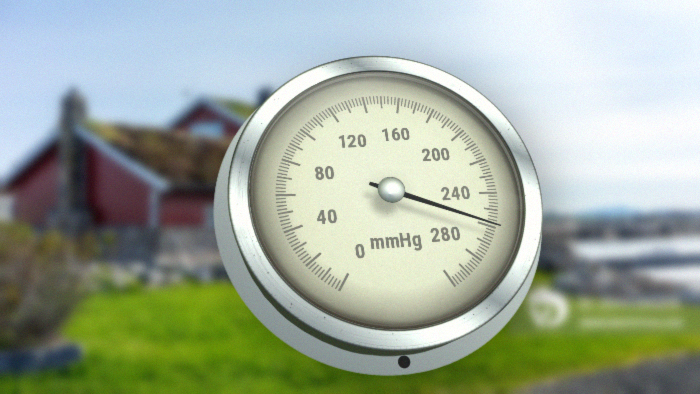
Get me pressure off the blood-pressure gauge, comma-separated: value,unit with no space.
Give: 260,mmHg
